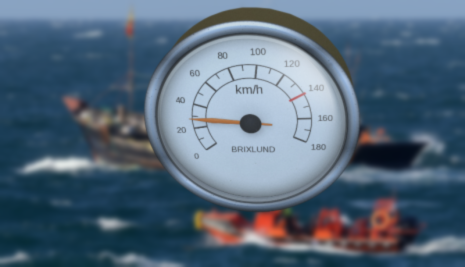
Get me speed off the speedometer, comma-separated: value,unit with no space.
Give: 30,km/h
